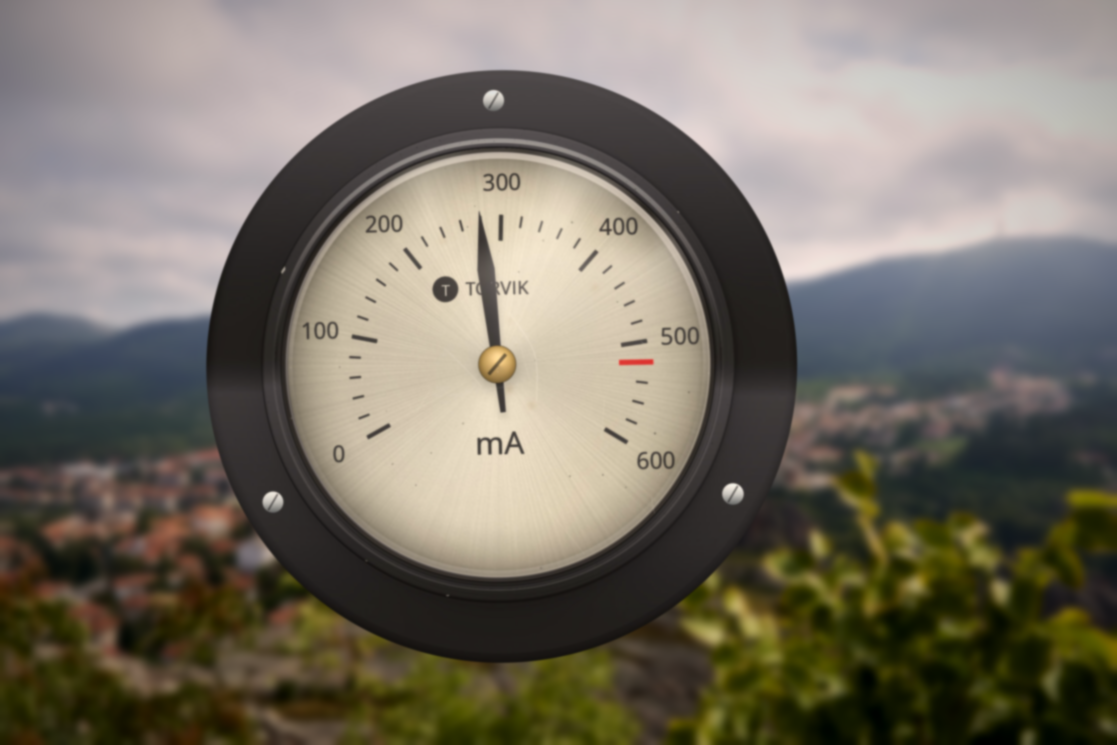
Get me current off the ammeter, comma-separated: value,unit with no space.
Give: 280,mA
